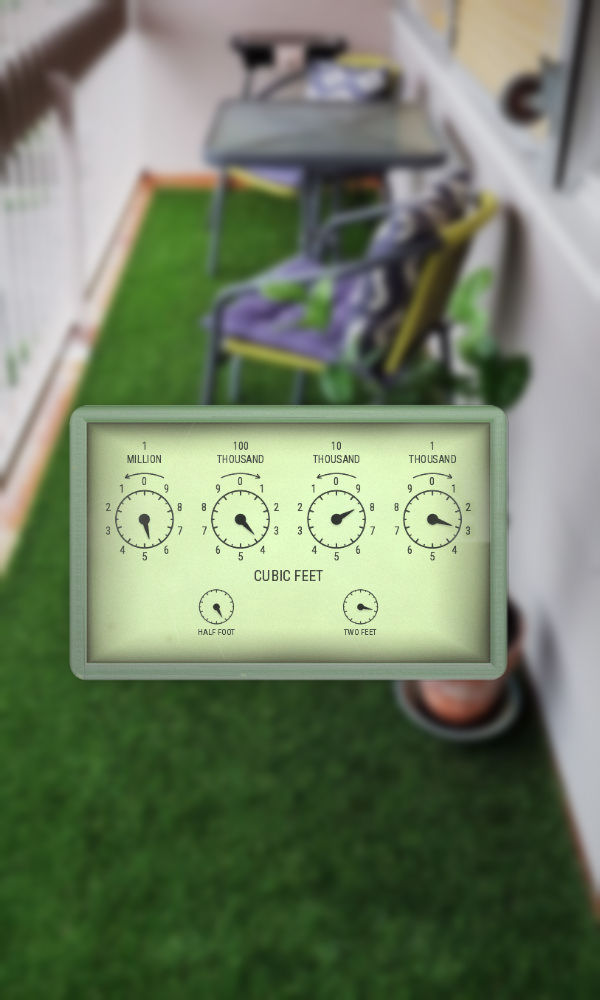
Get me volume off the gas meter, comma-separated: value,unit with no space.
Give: 538300,ft³
